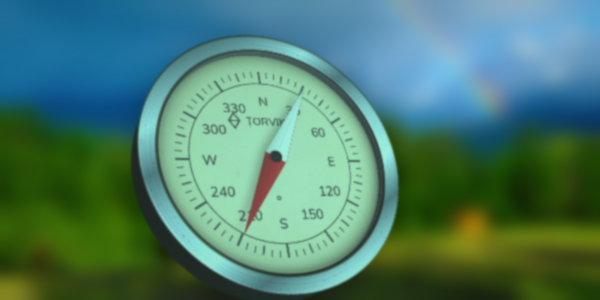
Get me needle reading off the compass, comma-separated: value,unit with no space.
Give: 210,°
